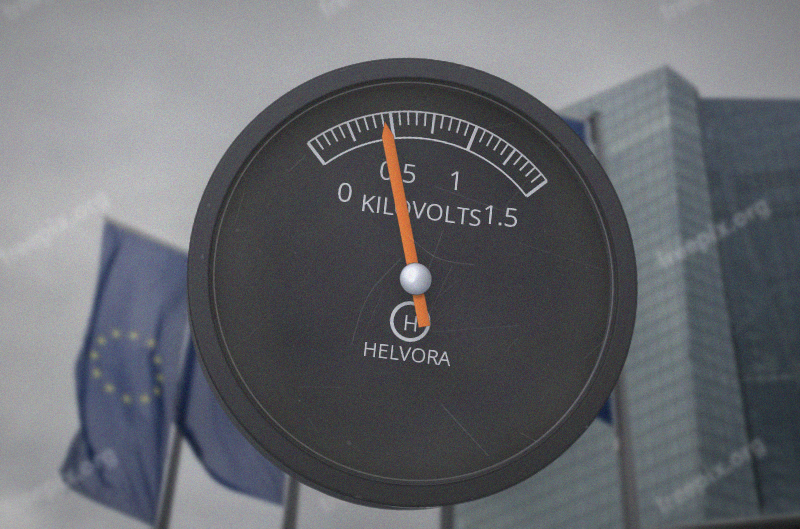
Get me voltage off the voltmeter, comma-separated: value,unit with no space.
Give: 0.45,kV
